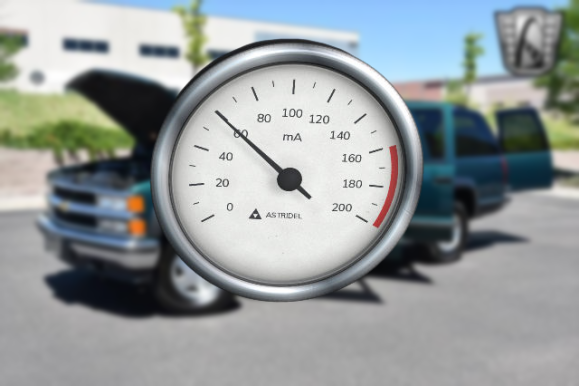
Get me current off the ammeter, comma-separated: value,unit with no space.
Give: 60,mA
